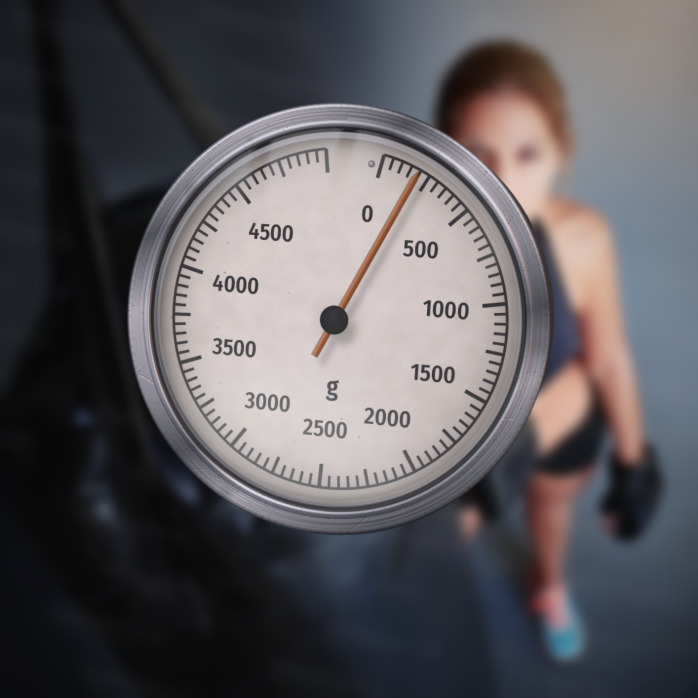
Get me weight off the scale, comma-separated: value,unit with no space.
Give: 200,g
